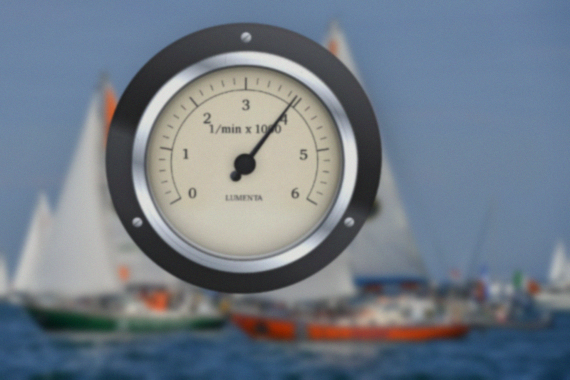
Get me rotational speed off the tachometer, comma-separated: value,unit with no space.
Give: 3900,rpm
